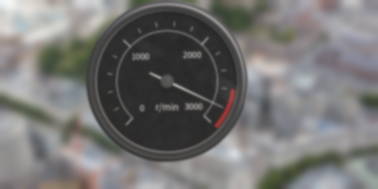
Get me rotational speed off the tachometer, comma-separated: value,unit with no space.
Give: 2800,rpm
